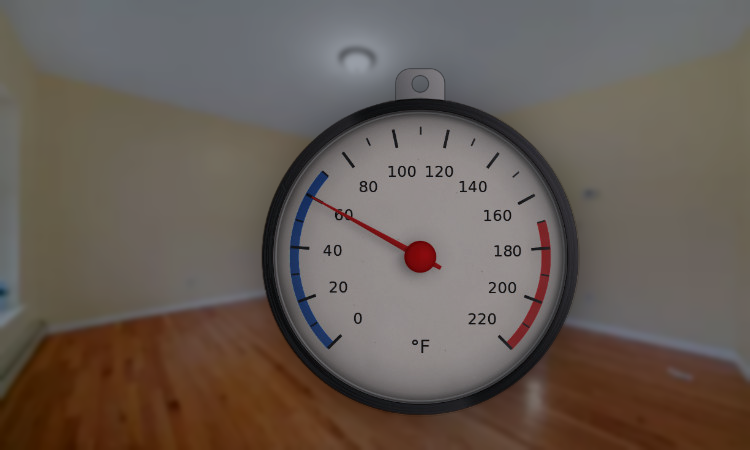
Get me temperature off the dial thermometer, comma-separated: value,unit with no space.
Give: 60,°F
